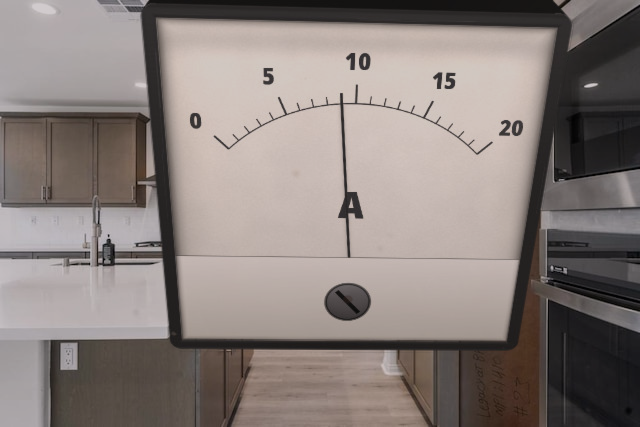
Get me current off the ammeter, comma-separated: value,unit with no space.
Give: 9,A
